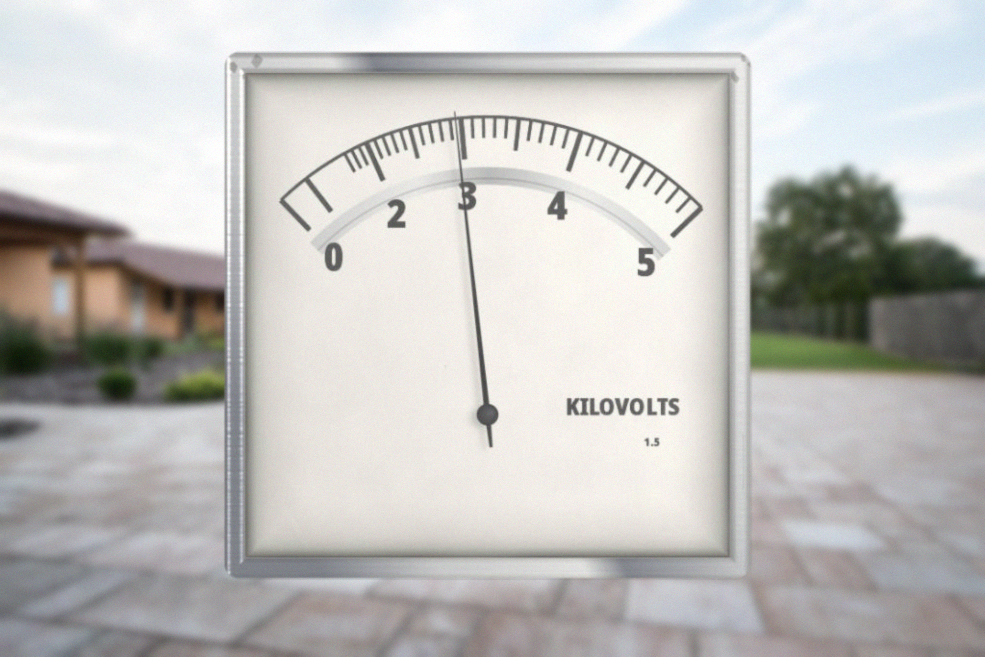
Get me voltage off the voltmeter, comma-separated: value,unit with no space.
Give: 2.95,kV
